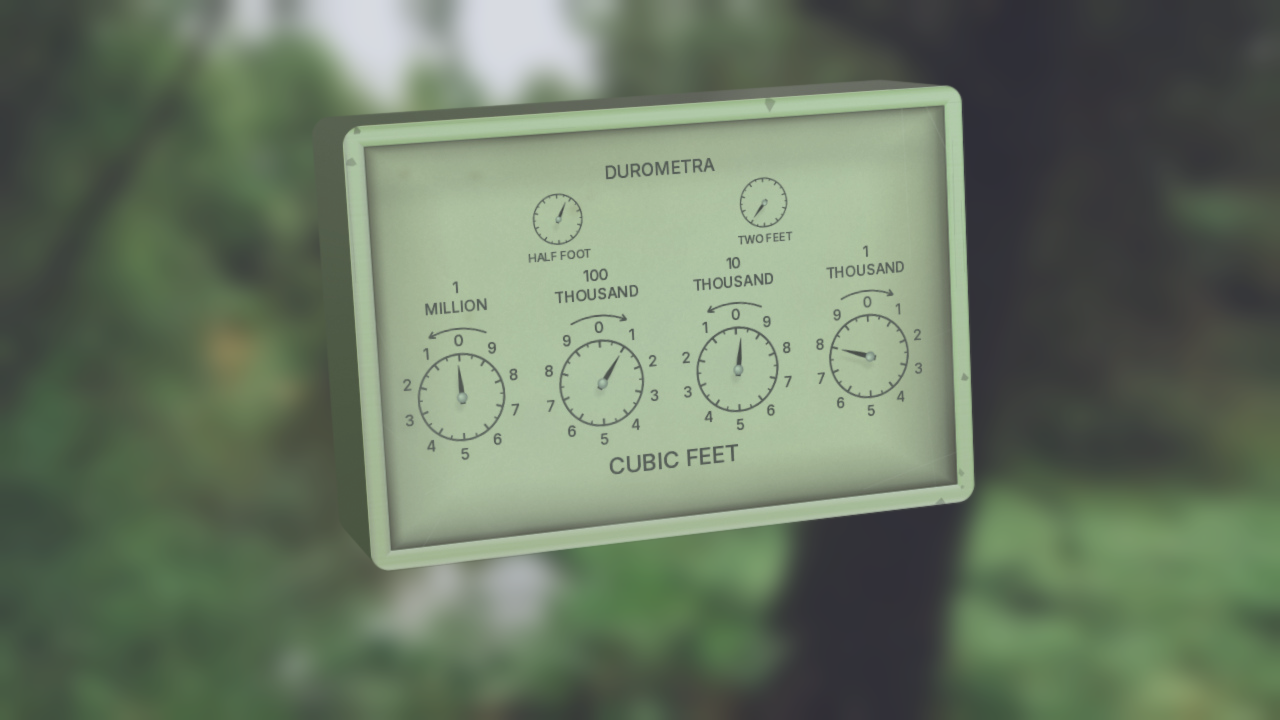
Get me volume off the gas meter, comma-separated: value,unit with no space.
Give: 9800,ft³
